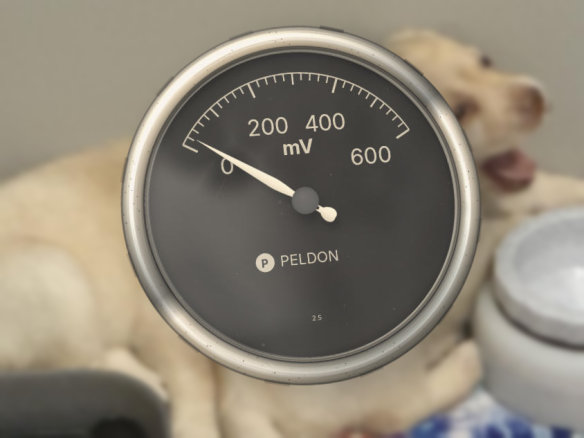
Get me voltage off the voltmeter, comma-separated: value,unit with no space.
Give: 20,mV
